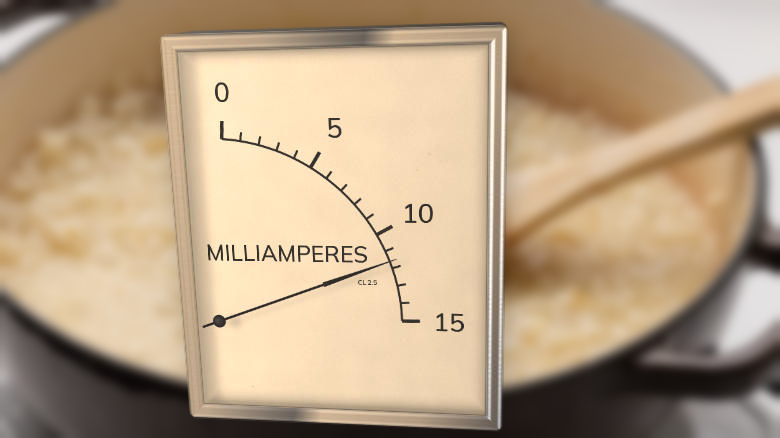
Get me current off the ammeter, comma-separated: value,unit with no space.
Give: 11.5,mA
